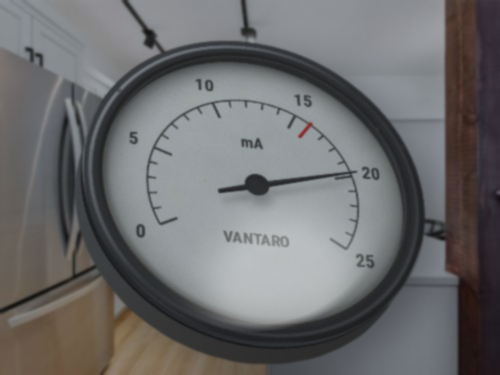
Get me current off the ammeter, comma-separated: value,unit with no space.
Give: 20,mA
